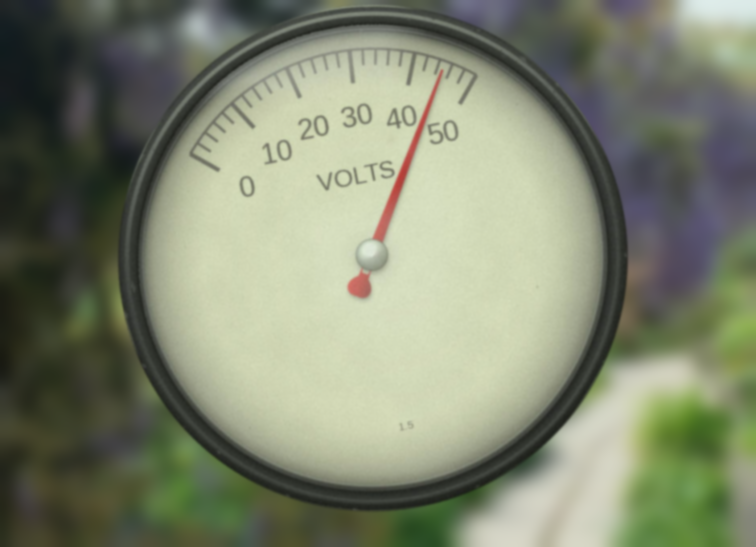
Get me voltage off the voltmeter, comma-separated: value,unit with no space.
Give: 45,V
